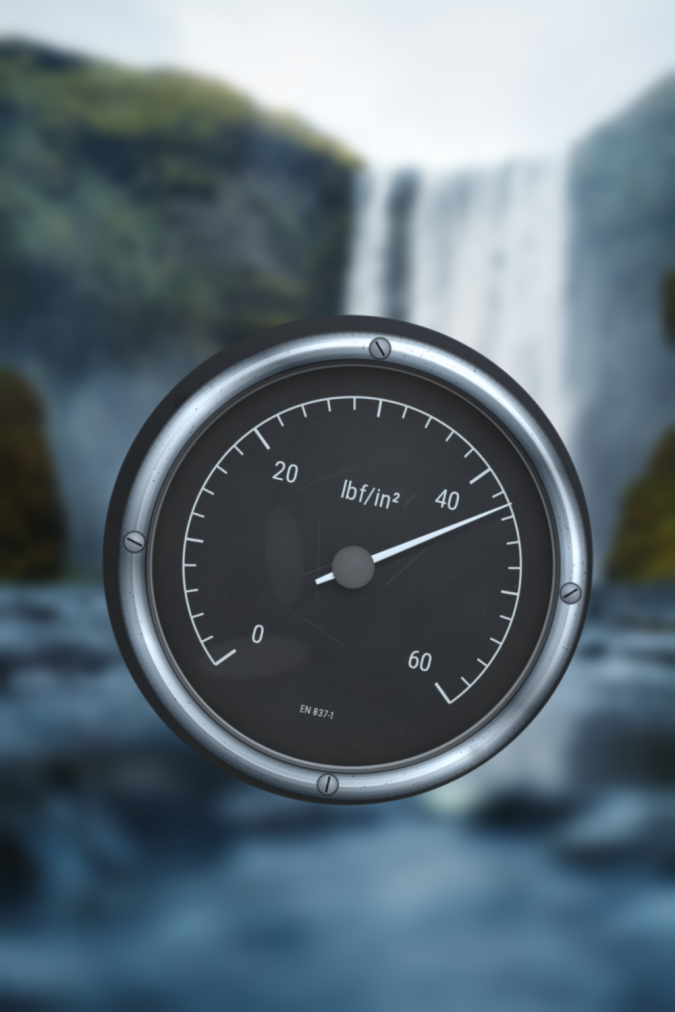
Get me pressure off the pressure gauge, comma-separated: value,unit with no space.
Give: 43,psi
